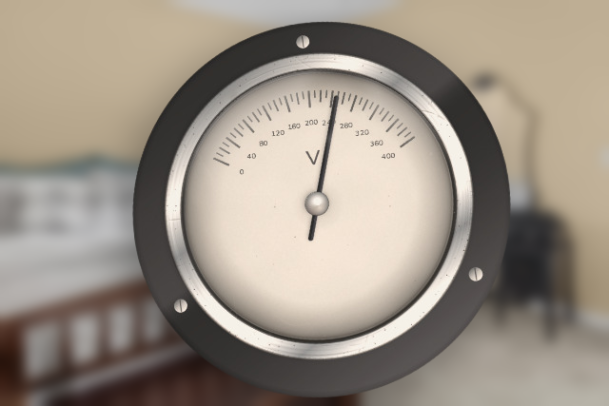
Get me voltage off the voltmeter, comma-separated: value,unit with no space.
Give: 250,V
